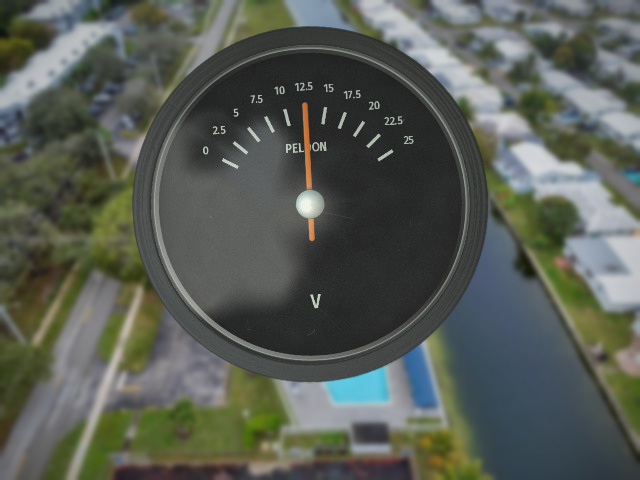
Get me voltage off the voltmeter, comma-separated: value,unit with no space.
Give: 12.5,V
